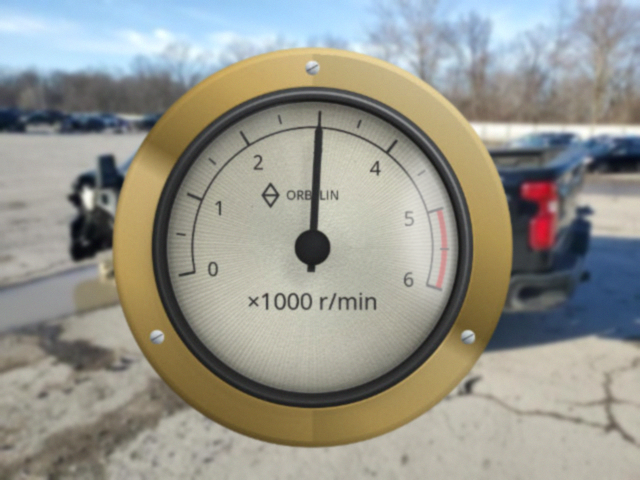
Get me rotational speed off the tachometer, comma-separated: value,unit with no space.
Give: 3000,rpm
